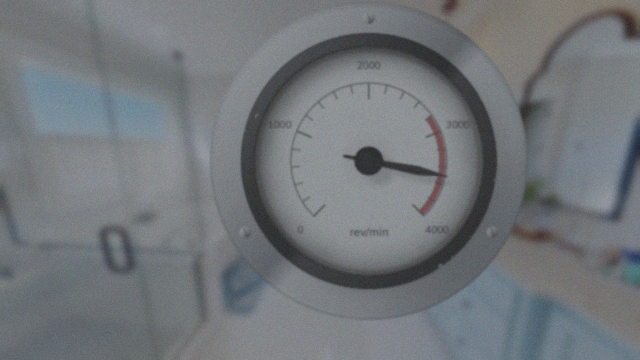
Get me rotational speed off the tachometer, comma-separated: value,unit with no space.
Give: 3500,rpm
